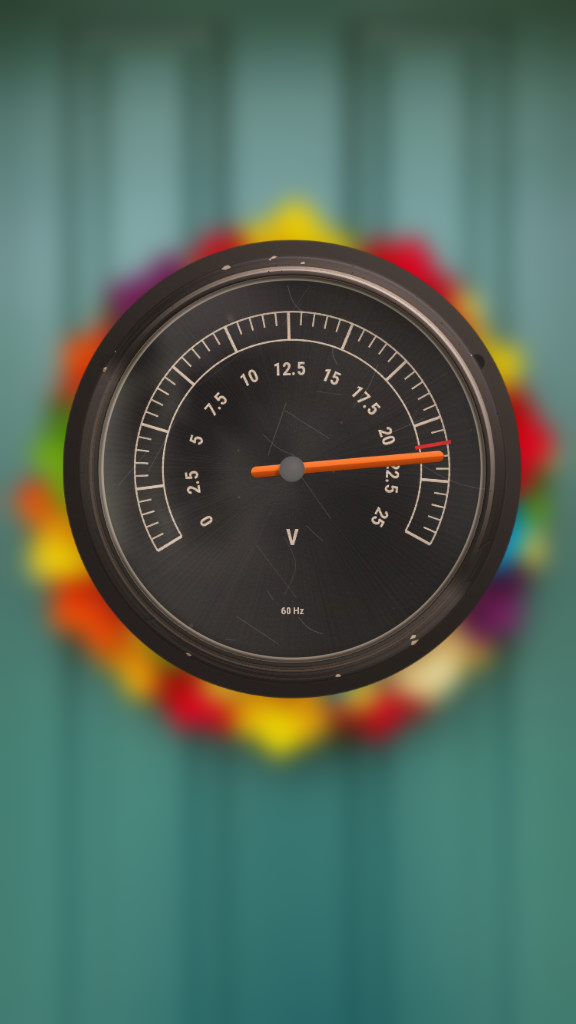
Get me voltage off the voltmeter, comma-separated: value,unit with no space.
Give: 21.5,V
